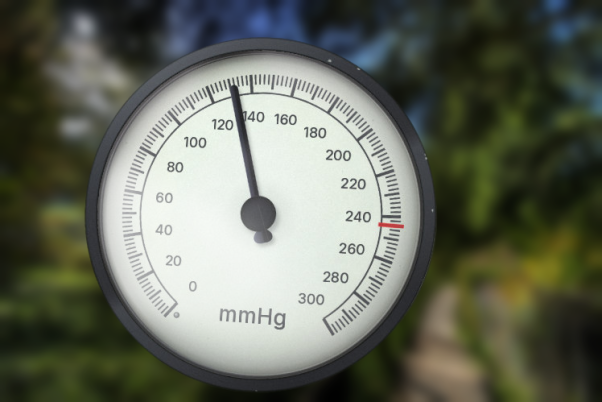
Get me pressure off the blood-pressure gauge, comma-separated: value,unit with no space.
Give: 132,mmHg
